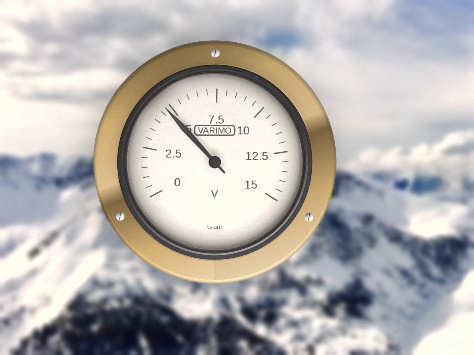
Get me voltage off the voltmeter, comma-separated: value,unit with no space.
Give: 4.75,V
